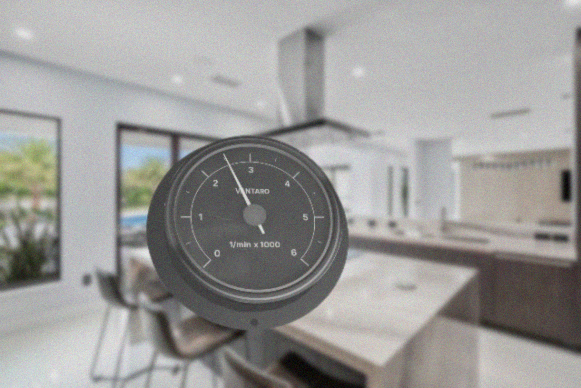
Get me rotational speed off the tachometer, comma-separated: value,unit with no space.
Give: 2500,rpm
